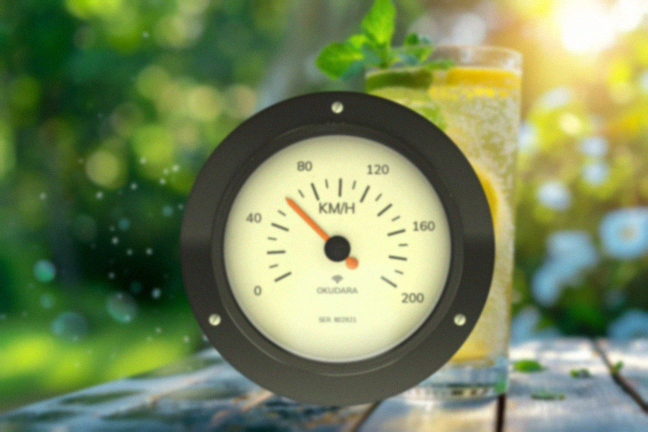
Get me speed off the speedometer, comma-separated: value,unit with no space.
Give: 60,km/h
